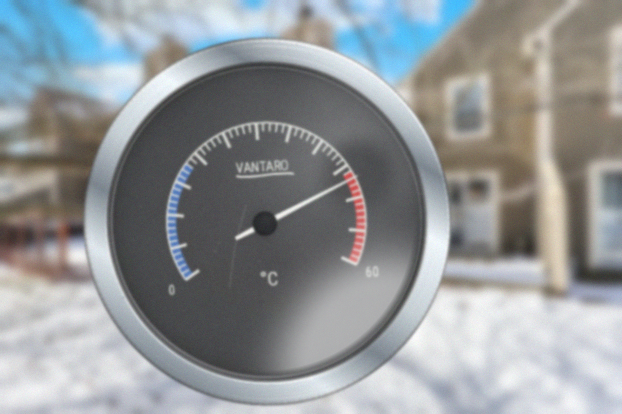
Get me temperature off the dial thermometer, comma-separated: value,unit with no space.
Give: 47,°C
